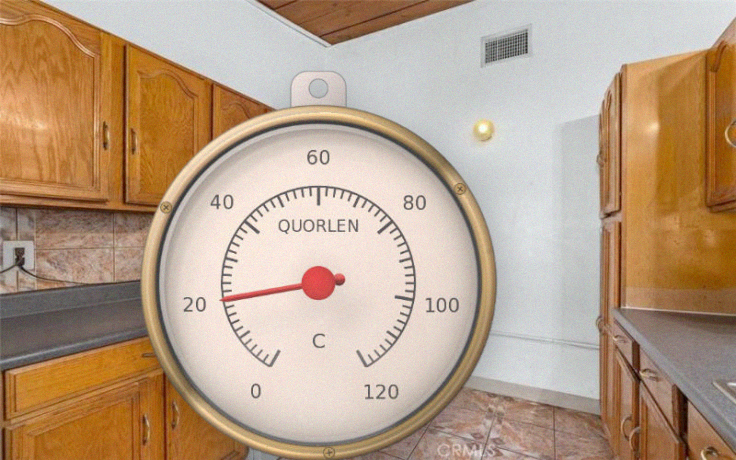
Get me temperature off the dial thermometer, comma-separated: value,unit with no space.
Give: 20,°C
